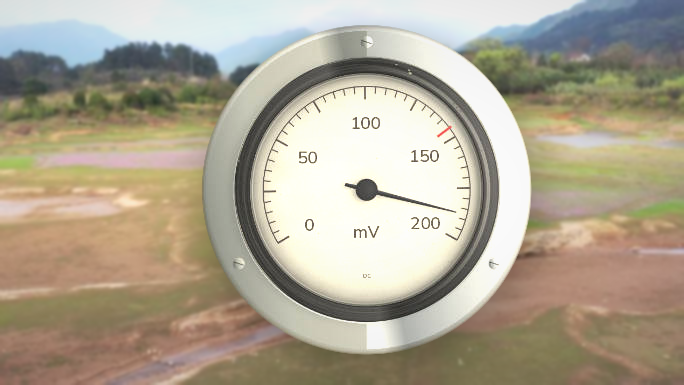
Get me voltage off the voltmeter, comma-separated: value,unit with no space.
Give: 187.5,mV
